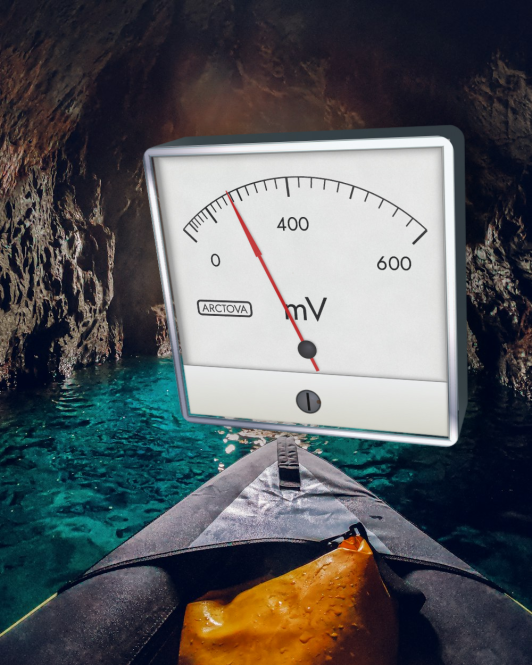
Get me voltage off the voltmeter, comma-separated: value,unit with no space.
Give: 280,mV
